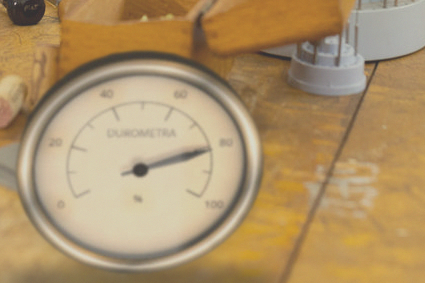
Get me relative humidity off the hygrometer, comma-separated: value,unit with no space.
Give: 80,%
